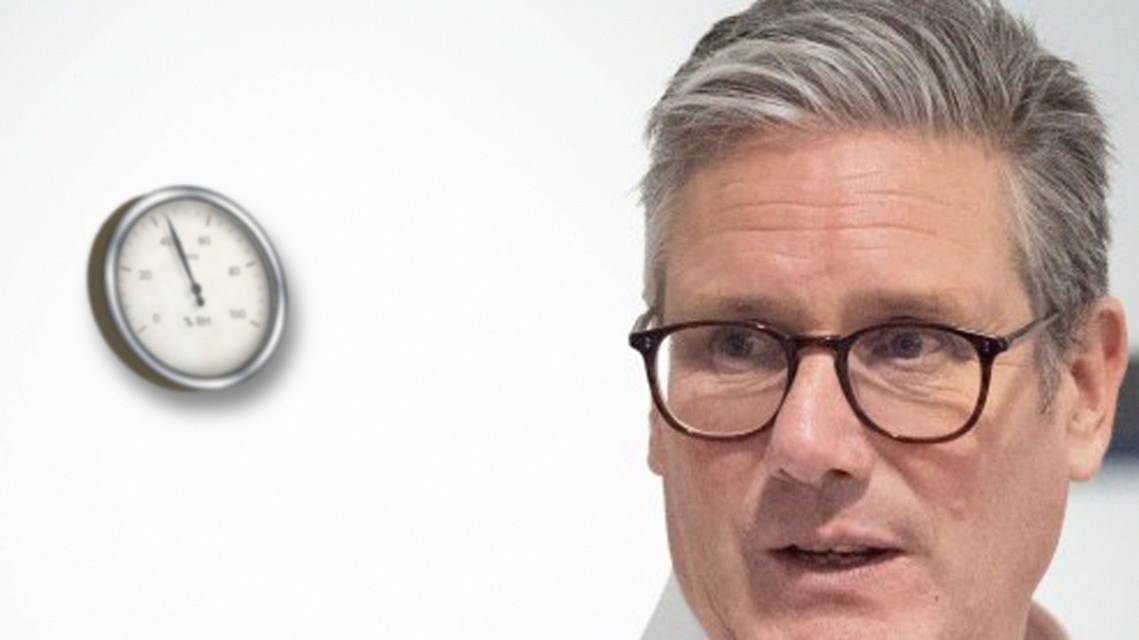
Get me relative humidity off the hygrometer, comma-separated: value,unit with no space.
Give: 44,%
